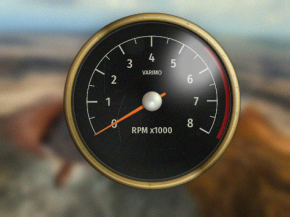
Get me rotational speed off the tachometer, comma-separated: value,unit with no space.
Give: 0,rpm
